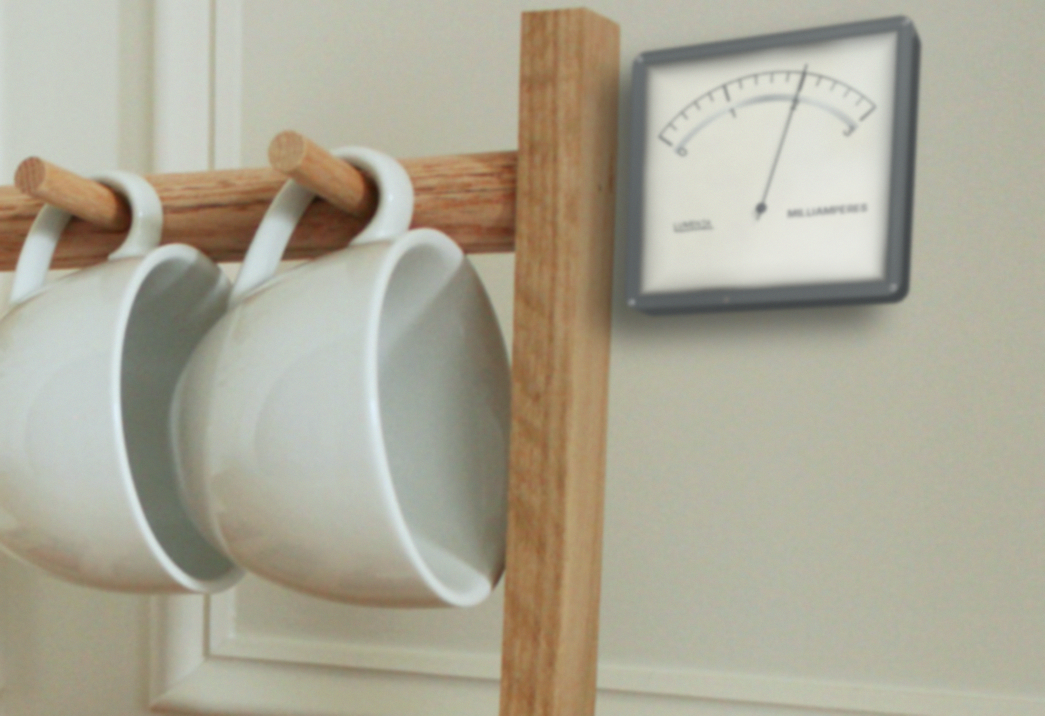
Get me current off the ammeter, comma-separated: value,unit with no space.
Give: 2,mA
